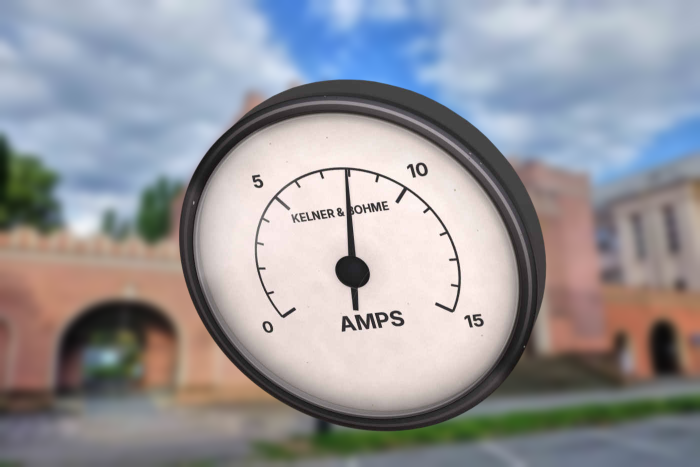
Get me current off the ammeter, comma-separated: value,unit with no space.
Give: 8,A
